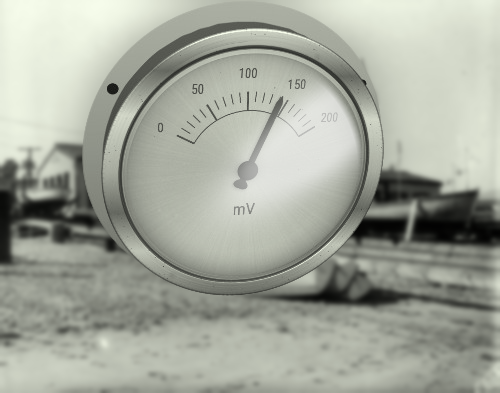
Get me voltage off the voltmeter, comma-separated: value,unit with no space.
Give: 140,mV
